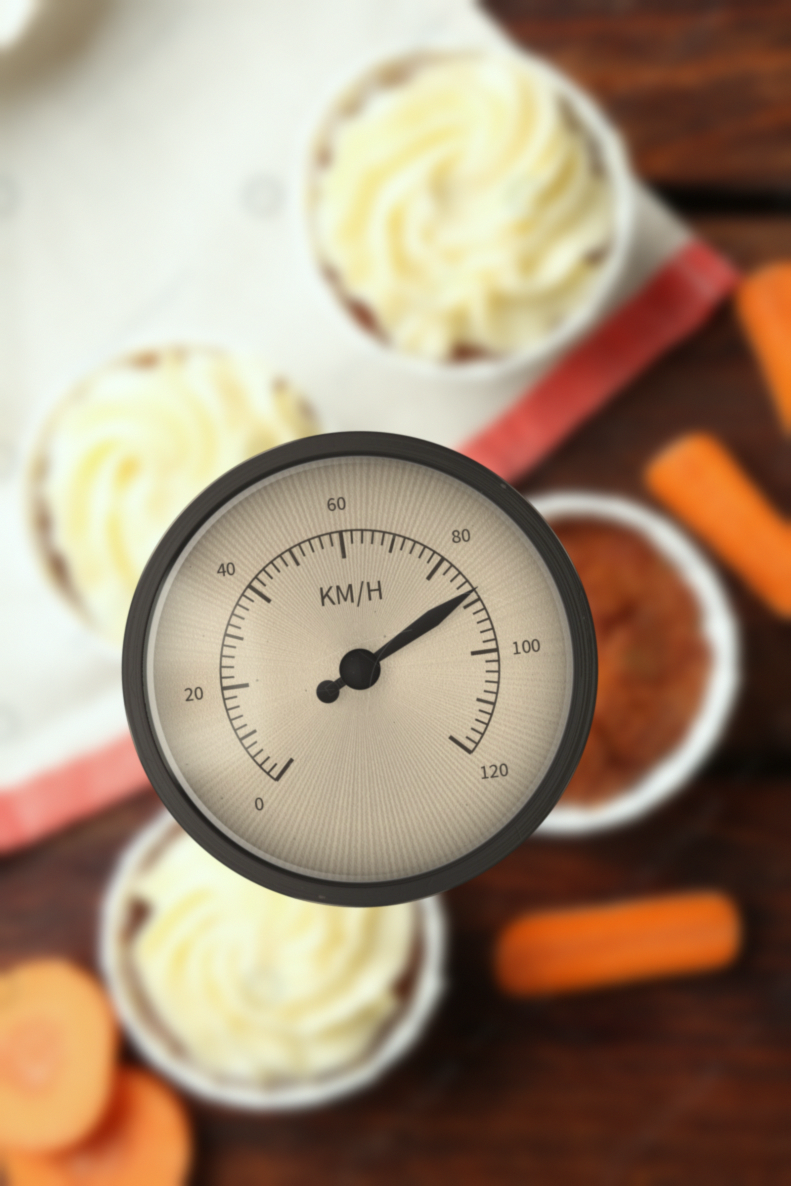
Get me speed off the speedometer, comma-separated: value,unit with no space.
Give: 88,km/h
